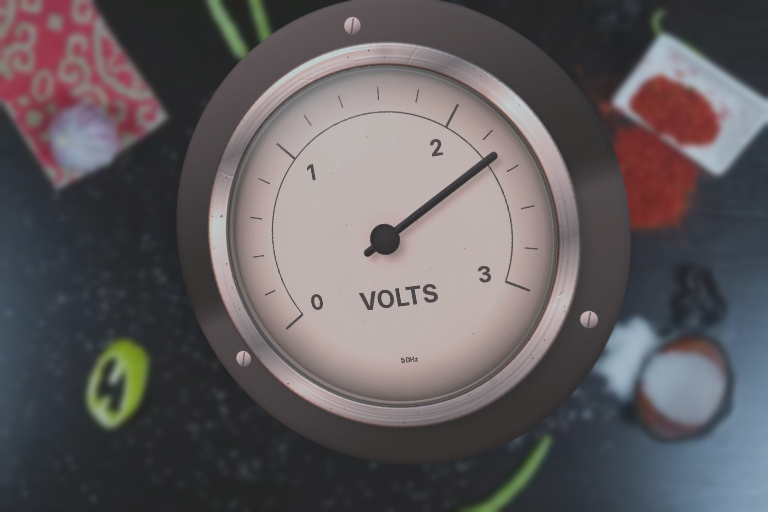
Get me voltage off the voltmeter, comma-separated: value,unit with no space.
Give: 2.3,V
